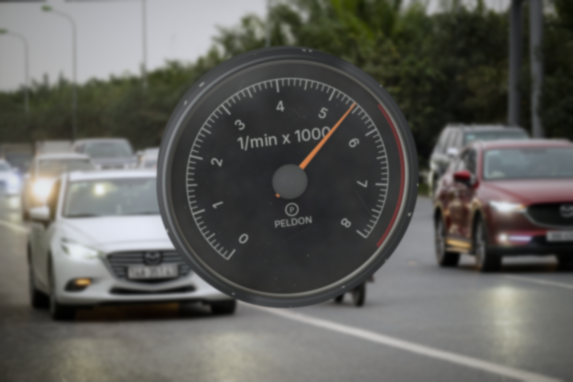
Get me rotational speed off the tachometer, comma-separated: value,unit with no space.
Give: 5400,rpm
